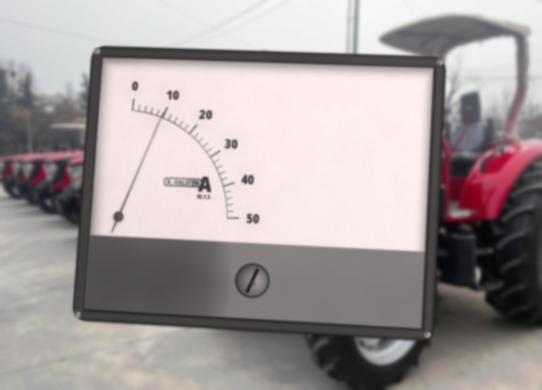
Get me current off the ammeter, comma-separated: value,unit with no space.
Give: 10,A
